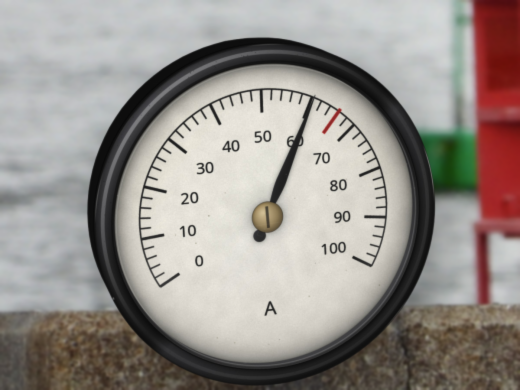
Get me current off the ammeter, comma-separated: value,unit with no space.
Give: 60,A
